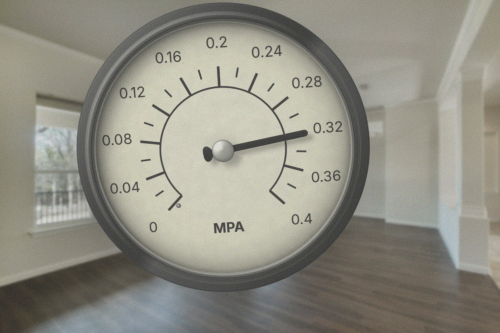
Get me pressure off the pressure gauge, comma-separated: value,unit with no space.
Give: 0.32,MPa
